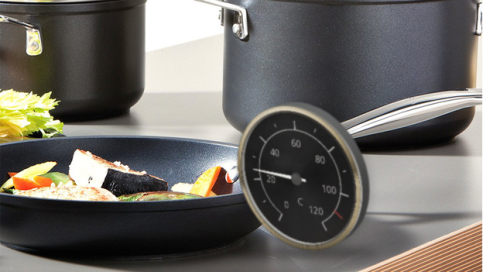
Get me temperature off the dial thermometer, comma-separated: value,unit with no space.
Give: 25,°C
